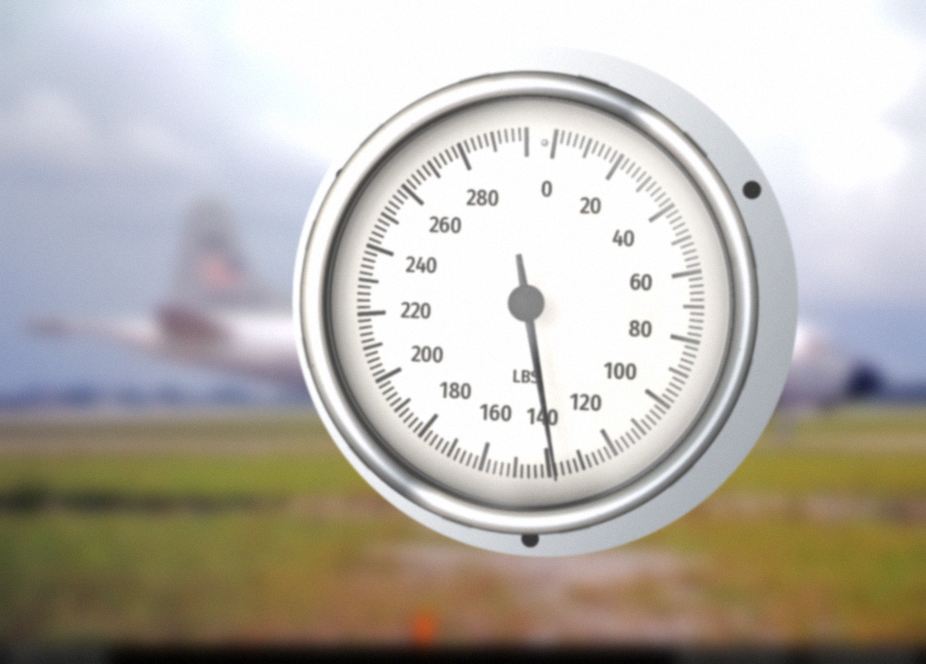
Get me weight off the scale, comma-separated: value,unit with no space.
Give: 138,lb
